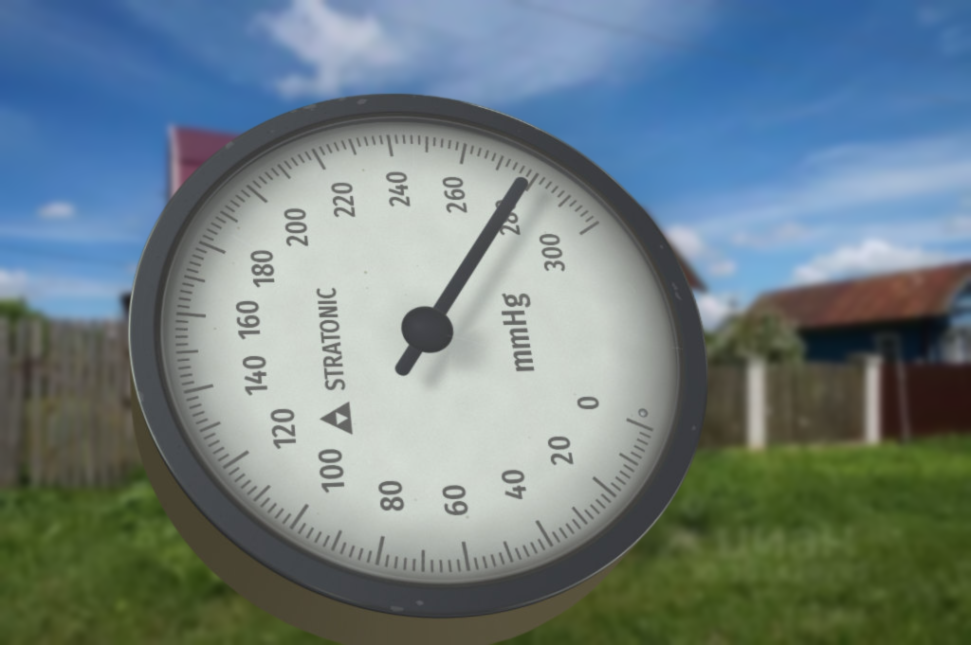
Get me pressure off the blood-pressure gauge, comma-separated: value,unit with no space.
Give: 278,mmHg
